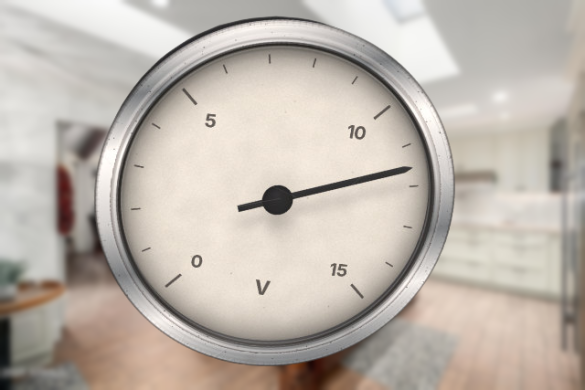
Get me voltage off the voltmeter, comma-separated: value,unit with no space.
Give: 11.5,V
